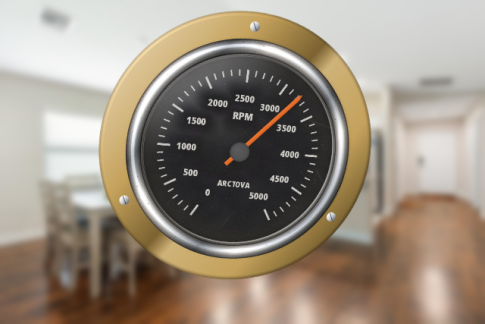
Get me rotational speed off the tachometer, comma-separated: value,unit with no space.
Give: 3200,rpm
